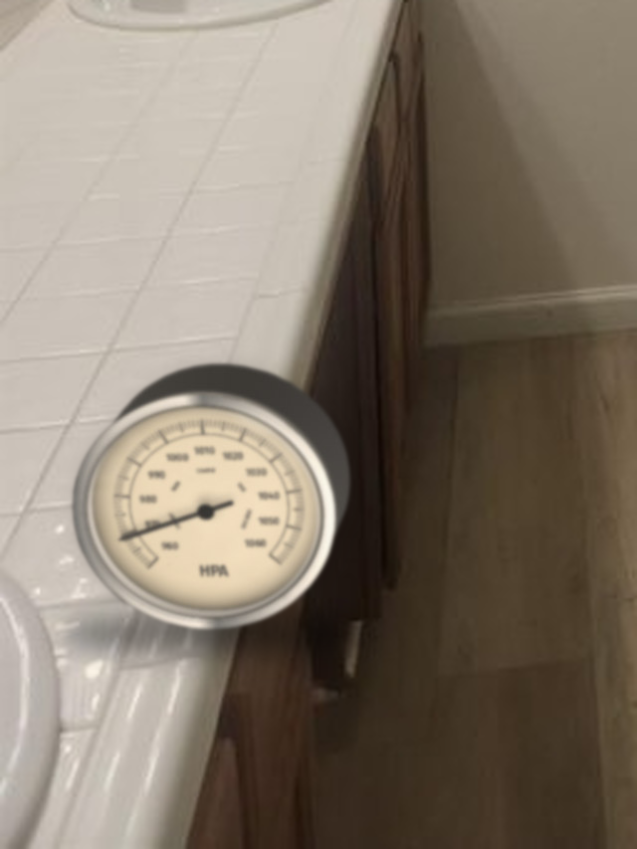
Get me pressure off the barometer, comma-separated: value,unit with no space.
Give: 970,hPa
